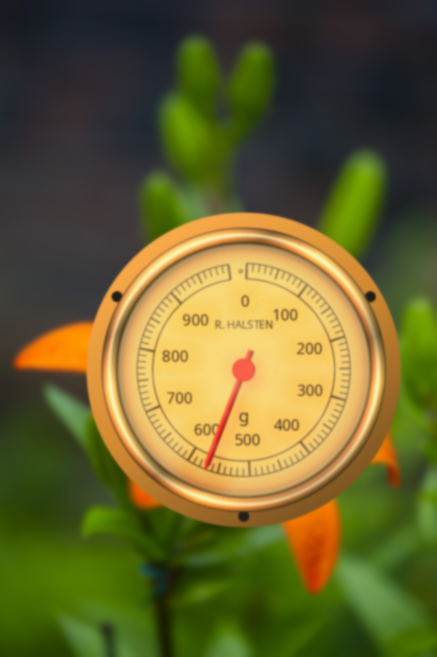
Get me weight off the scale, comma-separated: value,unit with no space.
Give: 570,g
